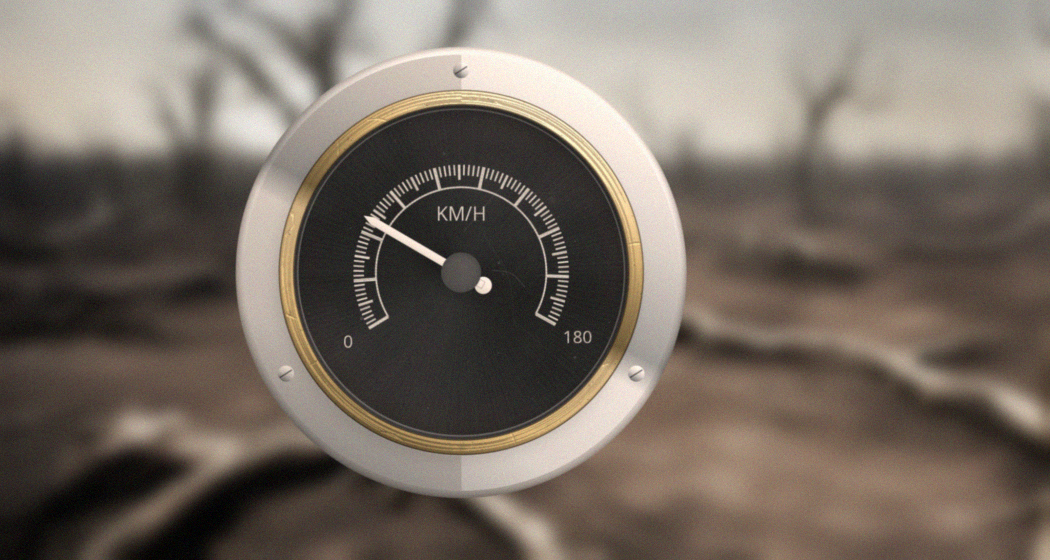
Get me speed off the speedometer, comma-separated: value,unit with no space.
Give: 46,km/h
